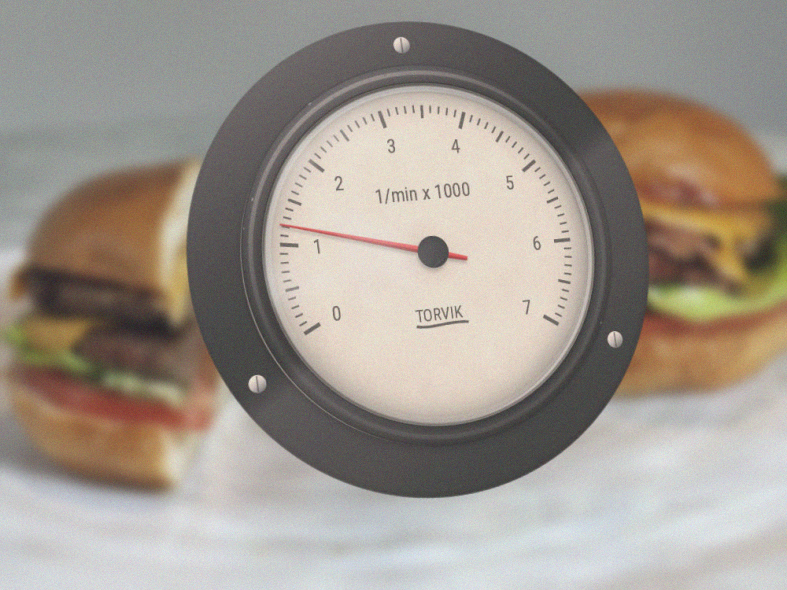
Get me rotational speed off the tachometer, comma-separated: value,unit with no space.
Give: 1200,rpm
